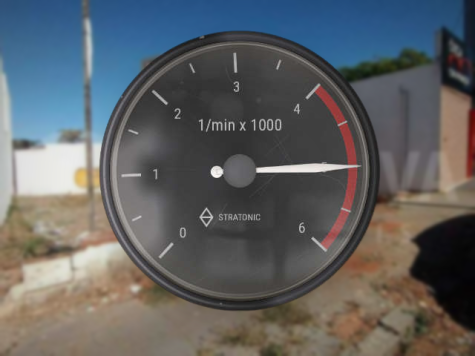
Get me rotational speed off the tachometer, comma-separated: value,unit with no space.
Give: 5000,rpm
